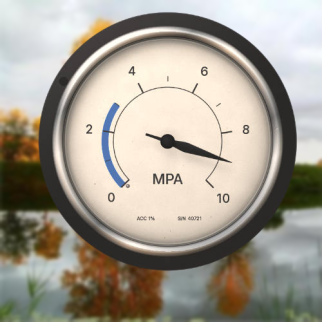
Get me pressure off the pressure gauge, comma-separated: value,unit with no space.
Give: 9,MPa
